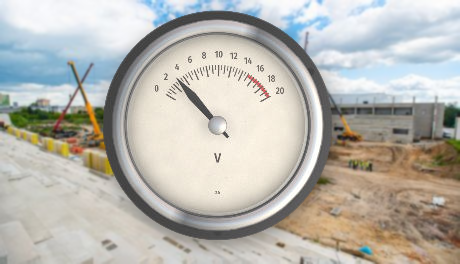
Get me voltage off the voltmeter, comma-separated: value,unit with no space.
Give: 3,V
